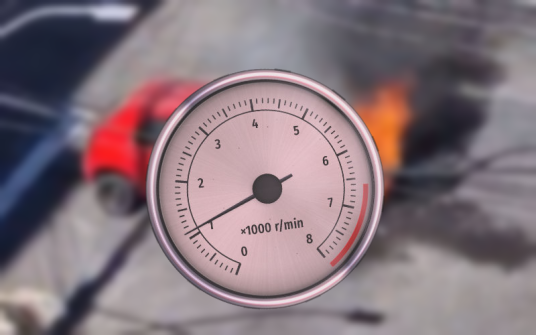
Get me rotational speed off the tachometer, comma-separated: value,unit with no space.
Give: 1100,rpm
